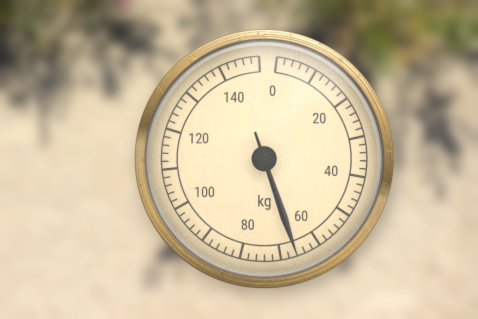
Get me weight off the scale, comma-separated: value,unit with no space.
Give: 66,kg
